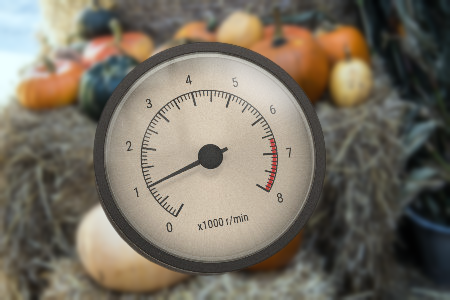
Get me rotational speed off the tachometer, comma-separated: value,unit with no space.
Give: 1000,rpm
